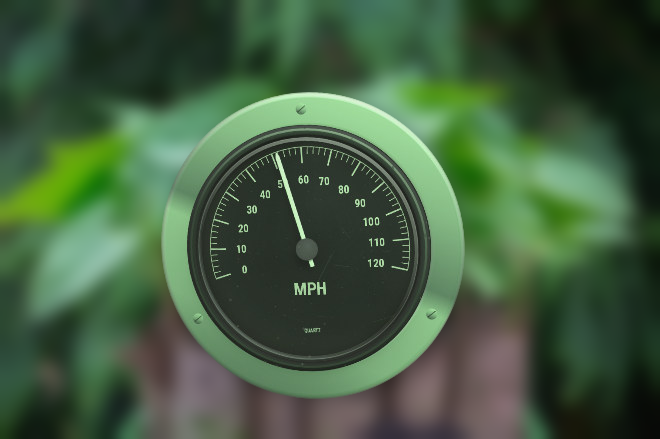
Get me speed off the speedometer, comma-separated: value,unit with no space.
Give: 52,mph
